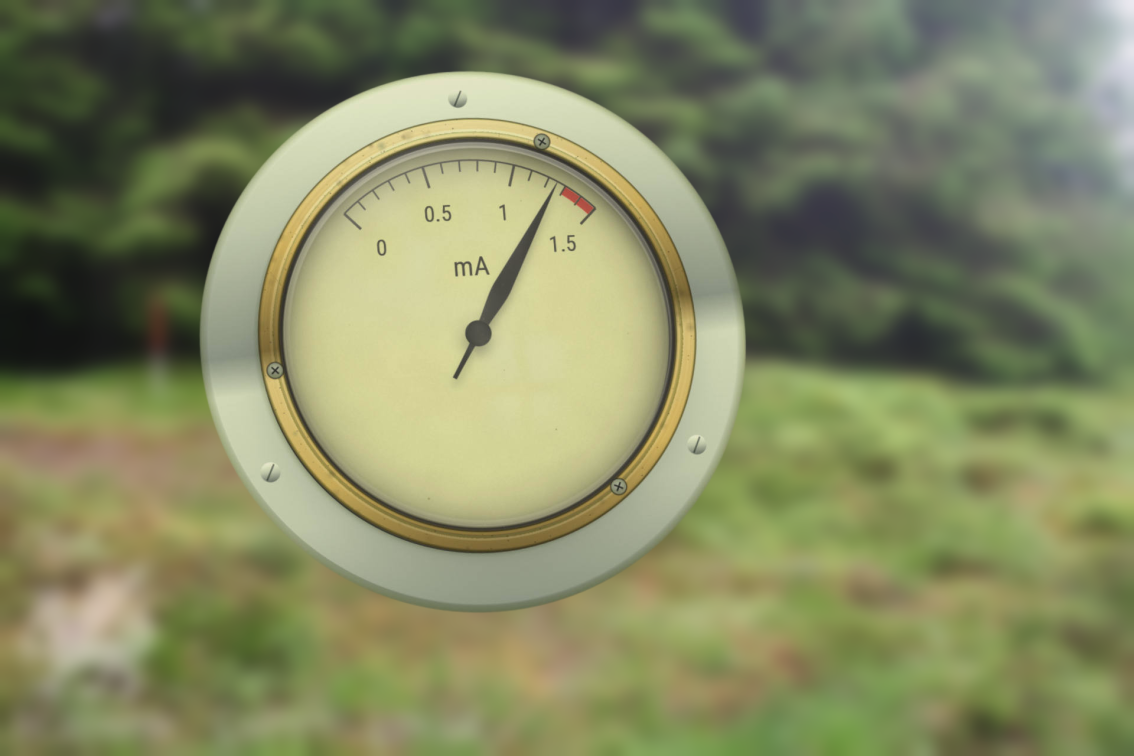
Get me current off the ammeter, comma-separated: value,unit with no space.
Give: 1.25,mA
